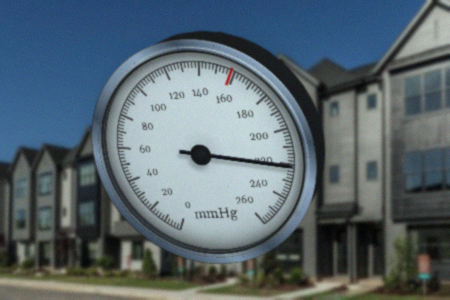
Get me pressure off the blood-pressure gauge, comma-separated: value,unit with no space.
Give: 220,mmHg
